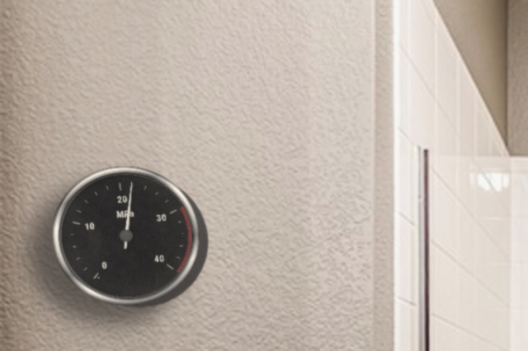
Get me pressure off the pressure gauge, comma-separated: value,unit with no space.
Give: 22,MPa
